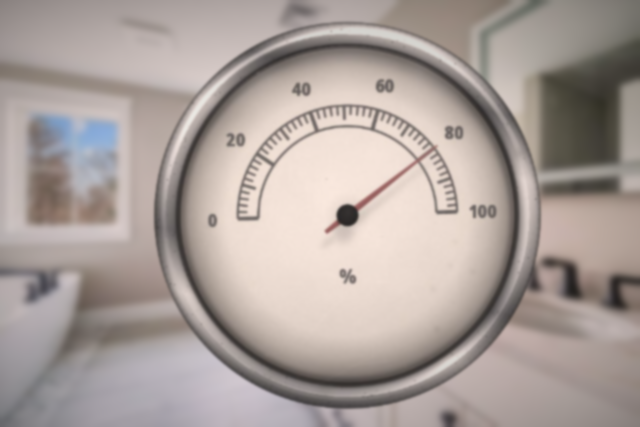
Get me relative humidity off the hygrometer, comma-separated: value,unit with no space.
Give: 80,%
